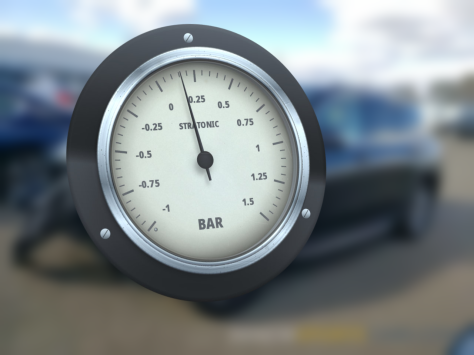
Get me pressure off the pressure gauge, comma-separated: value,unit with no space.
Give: 0.15,bar
